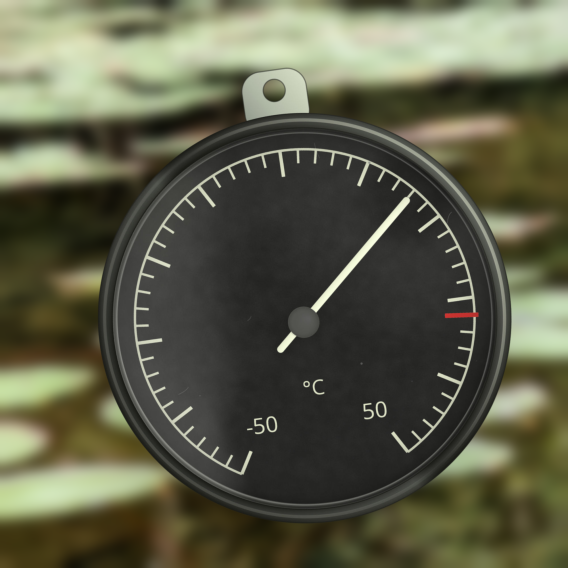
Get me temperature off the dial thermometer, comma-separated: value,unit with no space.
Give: 16,°C
